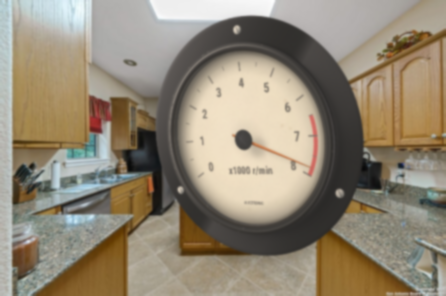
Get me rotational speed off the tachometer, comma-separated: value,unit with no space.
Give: 7750,rpm
